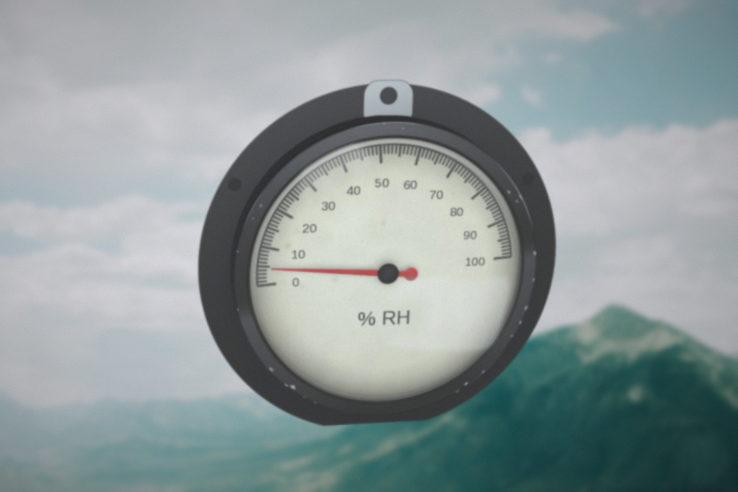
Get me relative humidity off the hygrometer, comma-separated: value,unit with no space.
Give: 5,%
